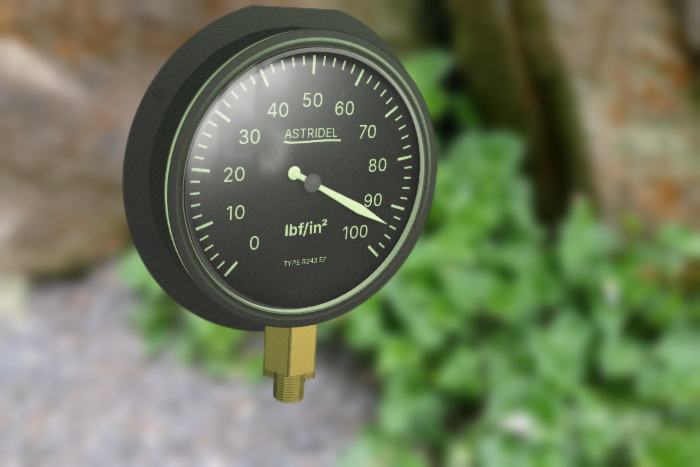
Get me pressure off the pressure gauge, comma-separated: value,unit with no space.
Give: 94,psi
